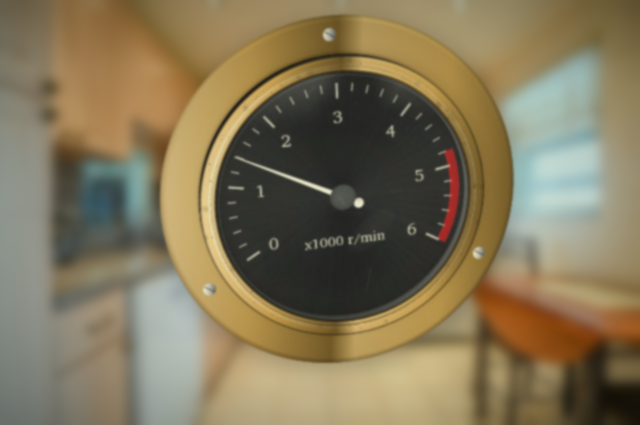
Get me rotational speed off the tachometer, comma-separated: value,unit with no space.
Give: 1400,rpm
